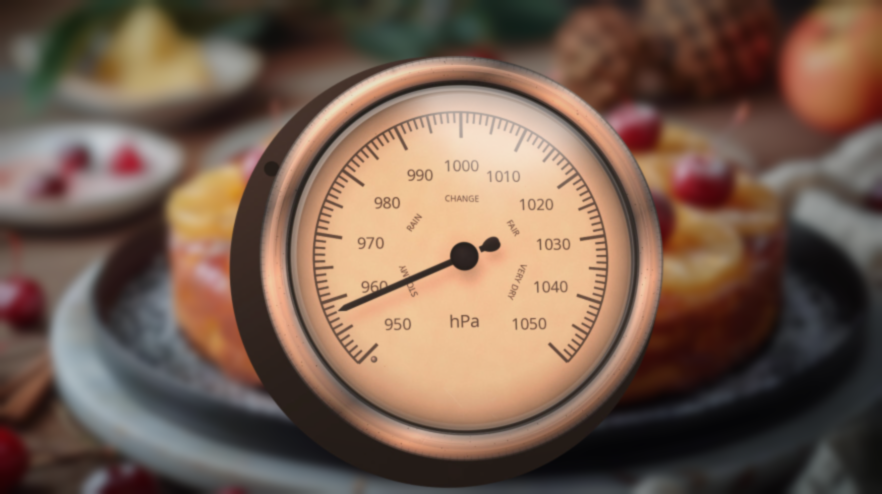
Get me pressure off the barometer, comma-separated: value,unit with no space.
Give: 958,hPa
